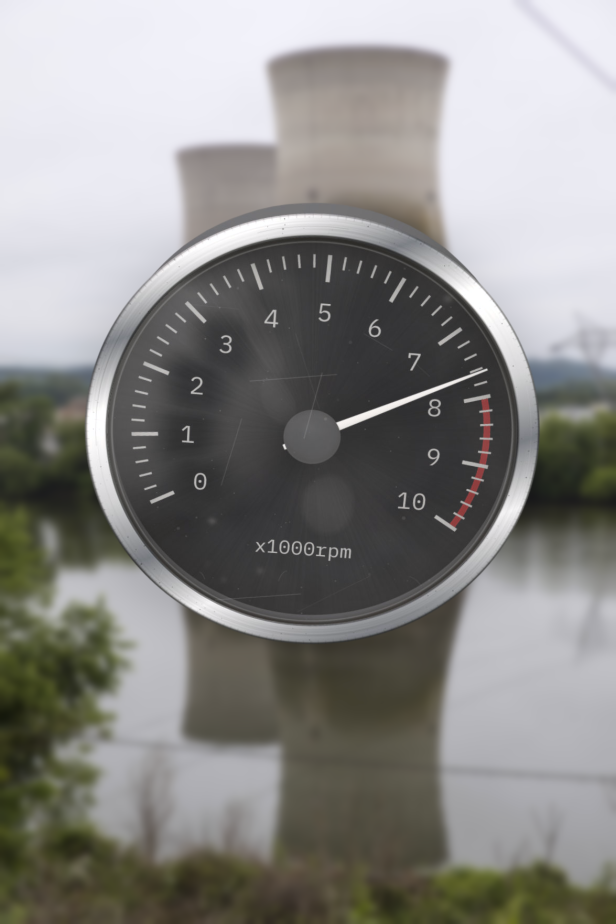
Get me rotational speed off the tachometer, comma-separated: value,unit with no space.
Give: 7600,rpm
